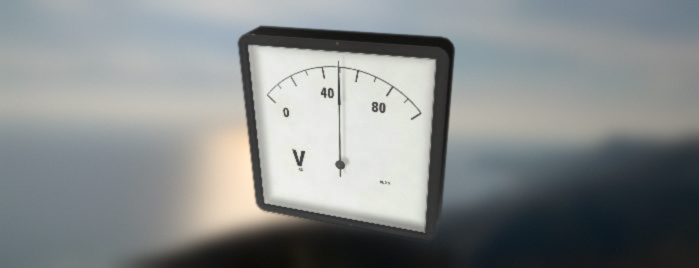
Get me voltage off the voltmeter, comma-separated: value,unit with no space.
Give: 50,V
